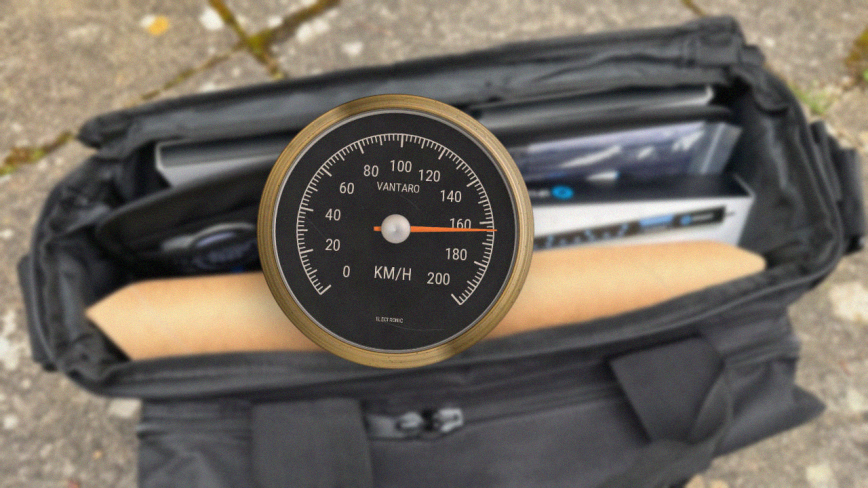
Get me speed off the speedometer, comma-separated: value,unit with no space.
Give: 164,km/h
